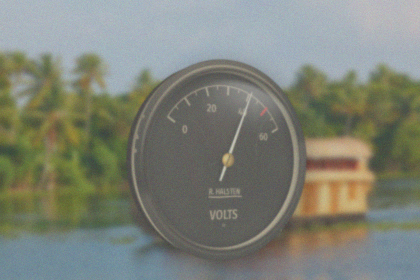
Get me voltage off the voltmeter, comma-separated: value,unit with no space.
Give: 40,V
